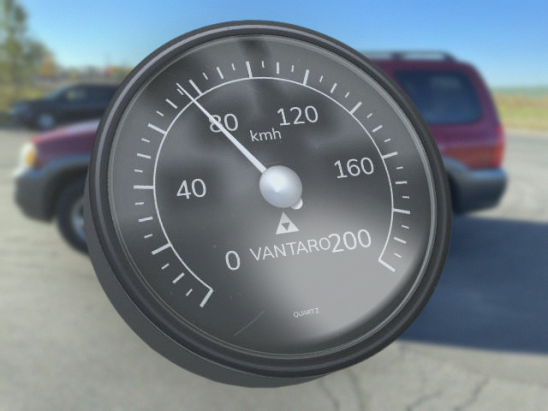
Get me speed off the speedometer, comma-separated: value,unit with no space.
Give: 75,km/h
